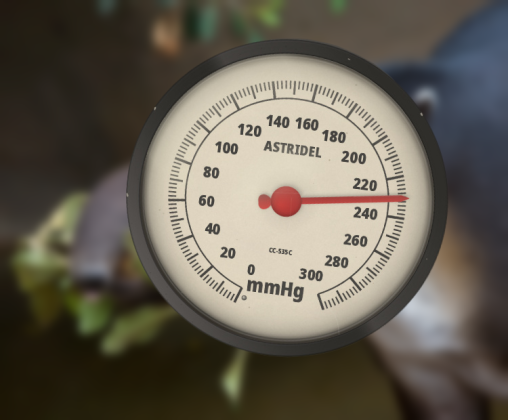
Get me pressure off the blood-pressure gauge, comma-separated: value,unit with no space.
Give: 230,mmHg
